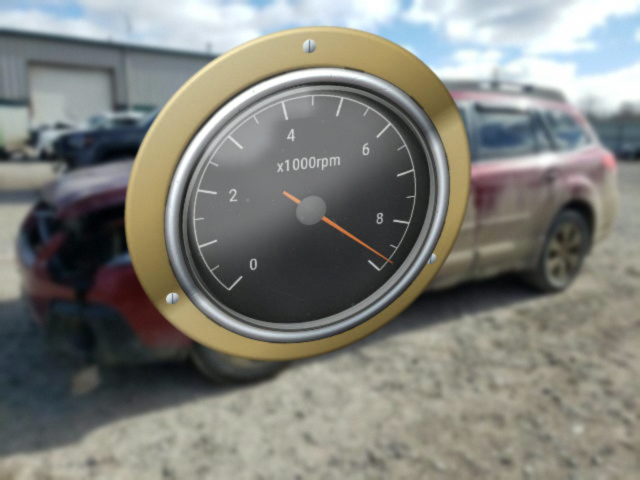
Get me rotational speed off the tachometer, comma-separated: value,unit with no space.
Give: 8750,rpm
